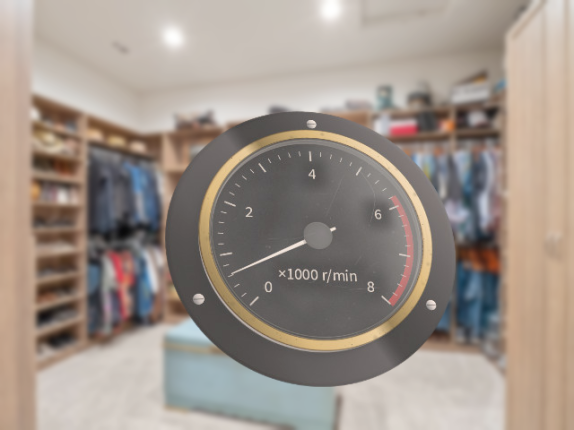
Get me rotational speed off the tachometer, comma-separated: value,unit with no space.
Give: 600,rpm
